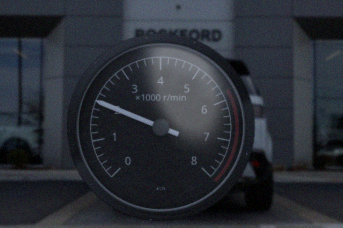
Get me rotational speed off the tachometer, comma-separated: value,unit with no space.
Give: 2000,rpm
